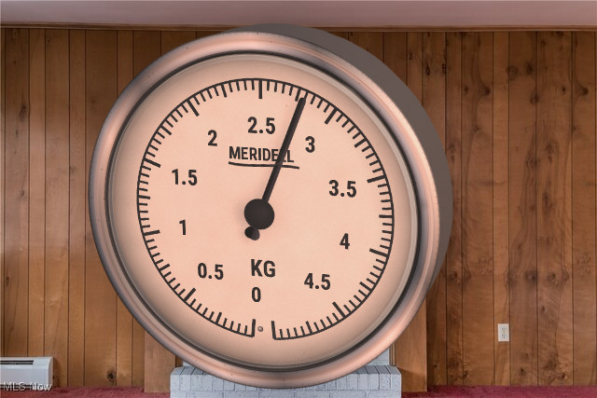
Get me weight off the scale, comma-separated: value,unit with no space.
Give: 2.8,kg
